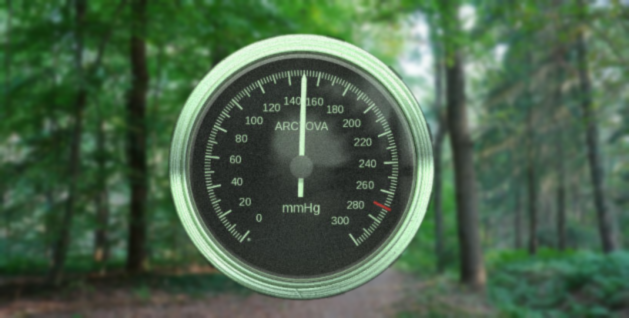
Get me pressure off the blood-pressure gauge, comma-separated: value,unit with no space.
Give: 150,mmHg
